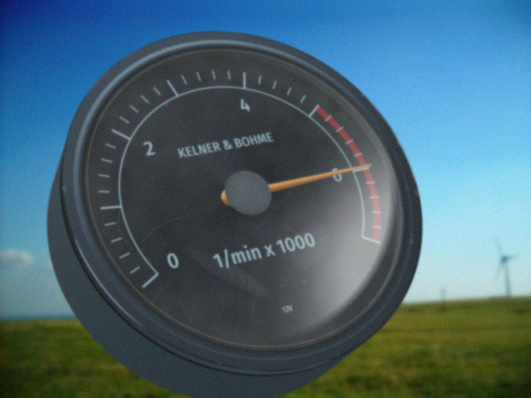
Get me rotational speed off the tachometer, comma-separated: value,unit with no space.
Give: 6000,rpm
